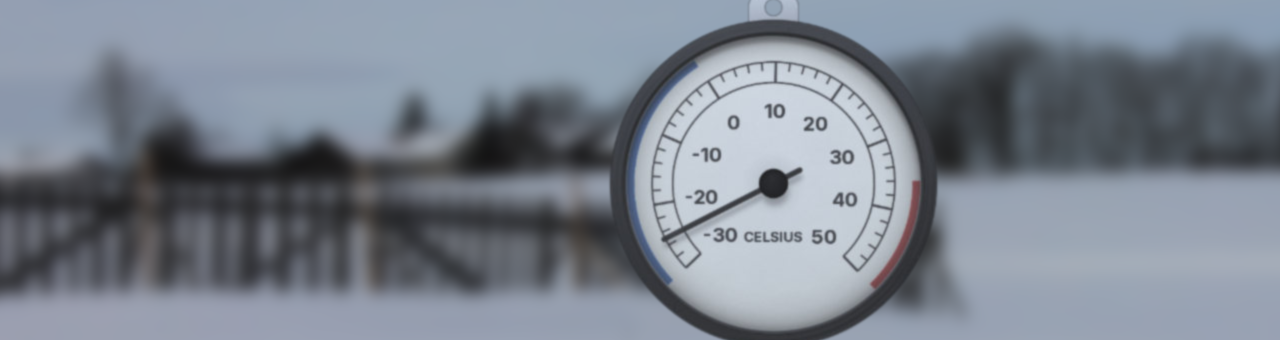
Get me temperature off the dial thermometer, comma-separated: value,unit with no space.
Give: -25,°C
